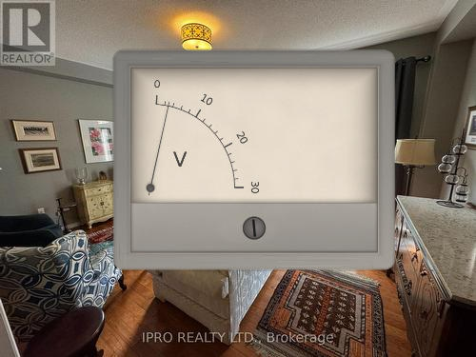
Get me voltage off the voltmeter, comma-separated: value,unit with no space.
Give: 3,V
